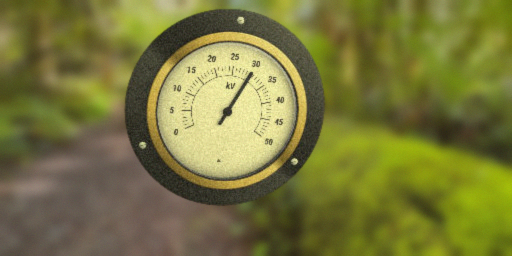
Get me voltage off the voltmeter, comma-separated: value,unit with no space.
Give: 30,kV
